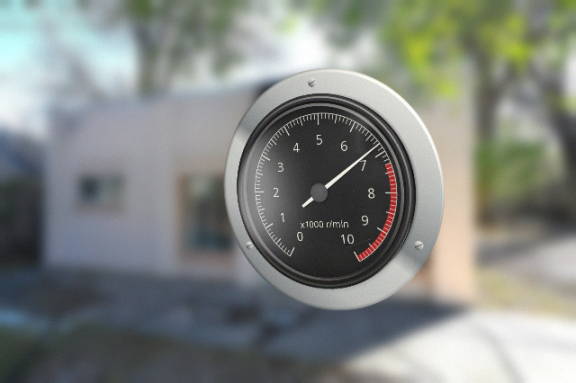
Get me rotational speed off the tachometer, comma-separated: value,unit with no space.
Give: 6800,rpm
